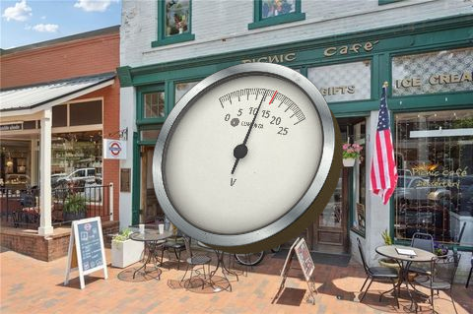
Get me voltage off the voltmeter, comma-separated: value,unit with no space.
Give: 12.5,V
